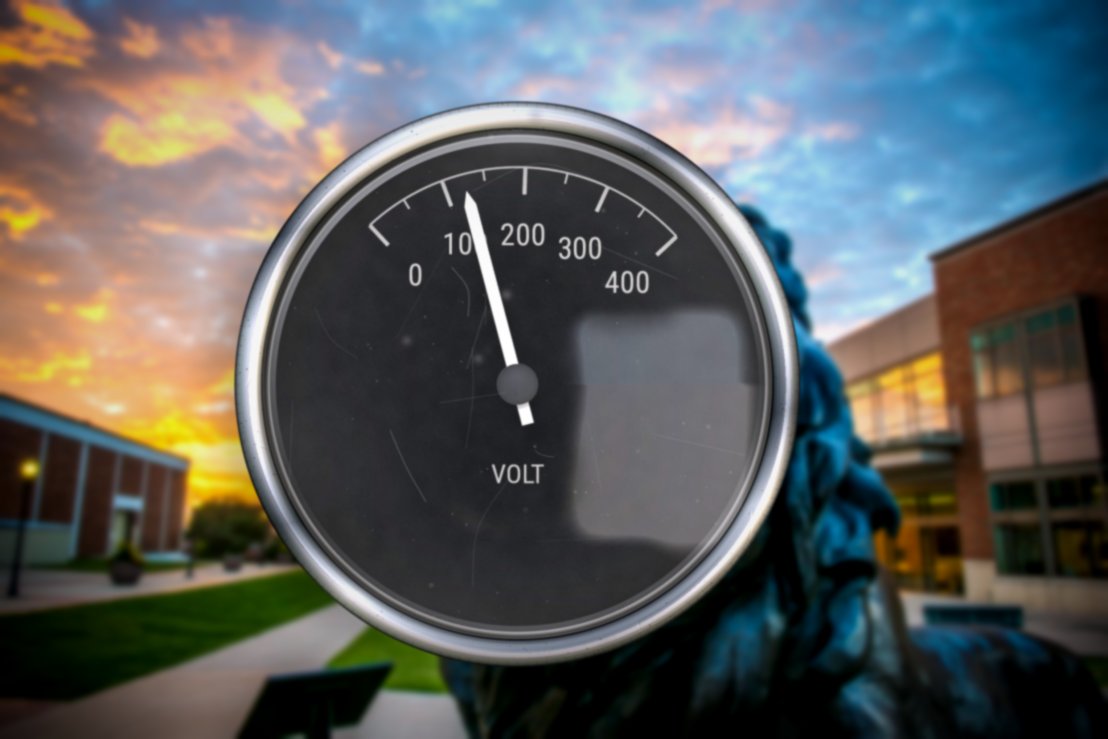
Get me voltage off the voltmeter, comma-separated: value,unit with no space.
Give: 125,V
